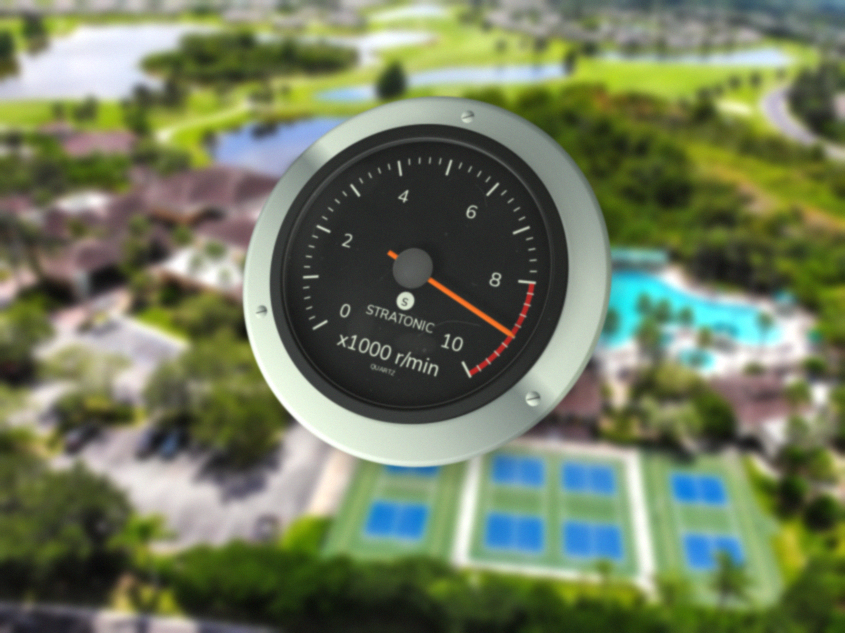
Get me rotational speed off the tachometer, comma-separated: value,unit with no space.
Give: 9000,rpm
